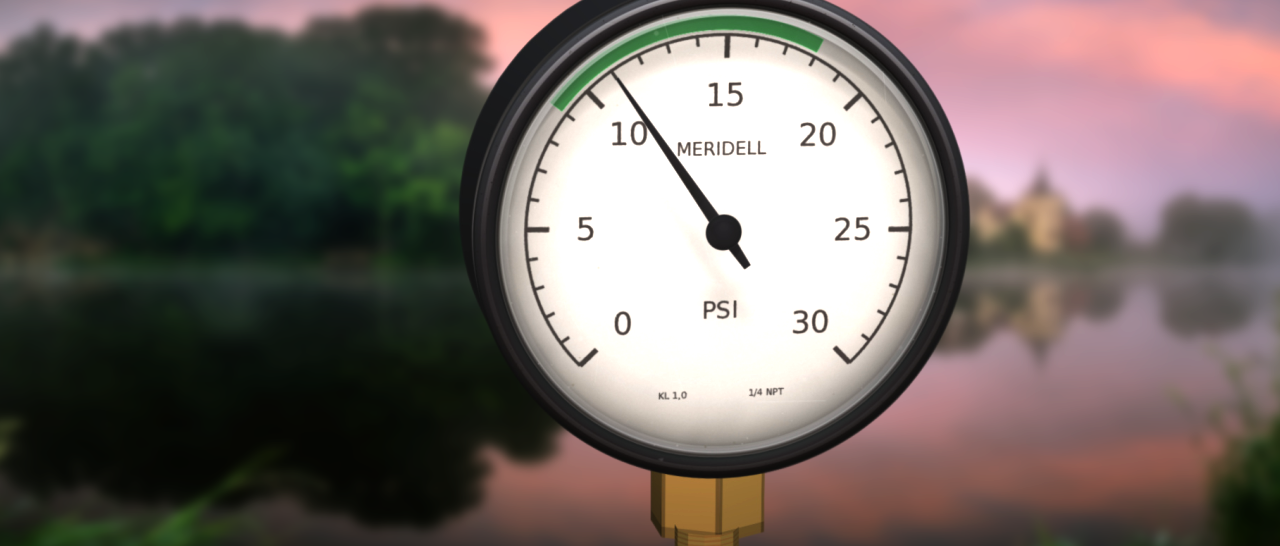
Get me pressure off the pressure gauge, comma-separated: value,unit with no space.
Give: 11,psi
